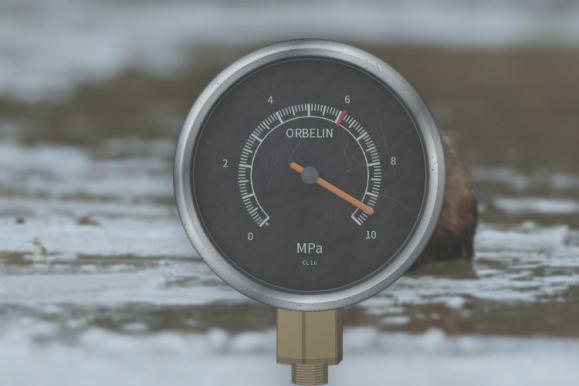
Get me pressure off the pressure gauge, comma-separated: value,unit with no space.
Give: 9.5,MPa
